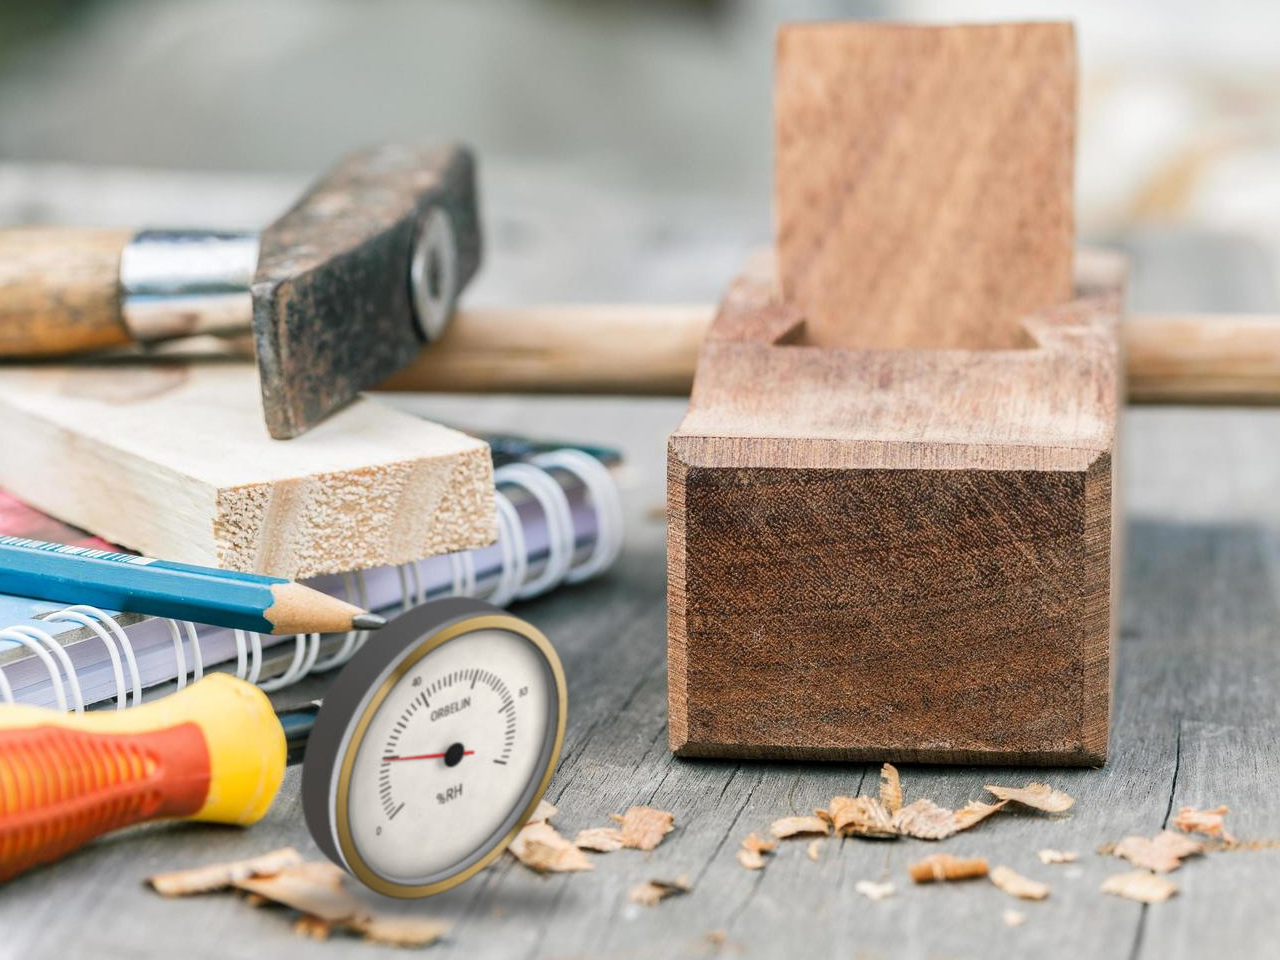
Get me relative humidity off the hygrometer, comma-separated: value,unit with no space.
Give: 20,%
